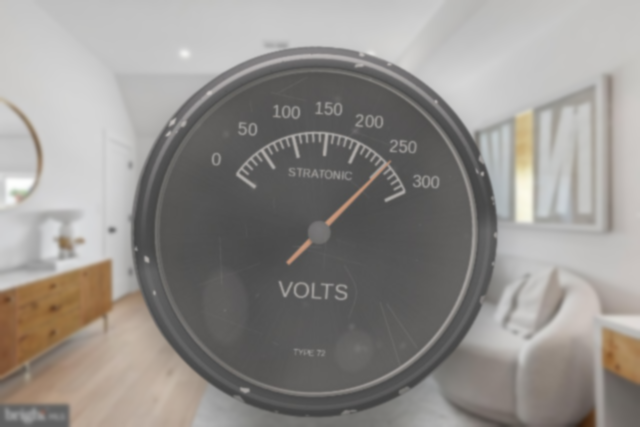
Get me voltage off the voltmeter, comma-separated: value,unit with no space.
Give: 250,V
